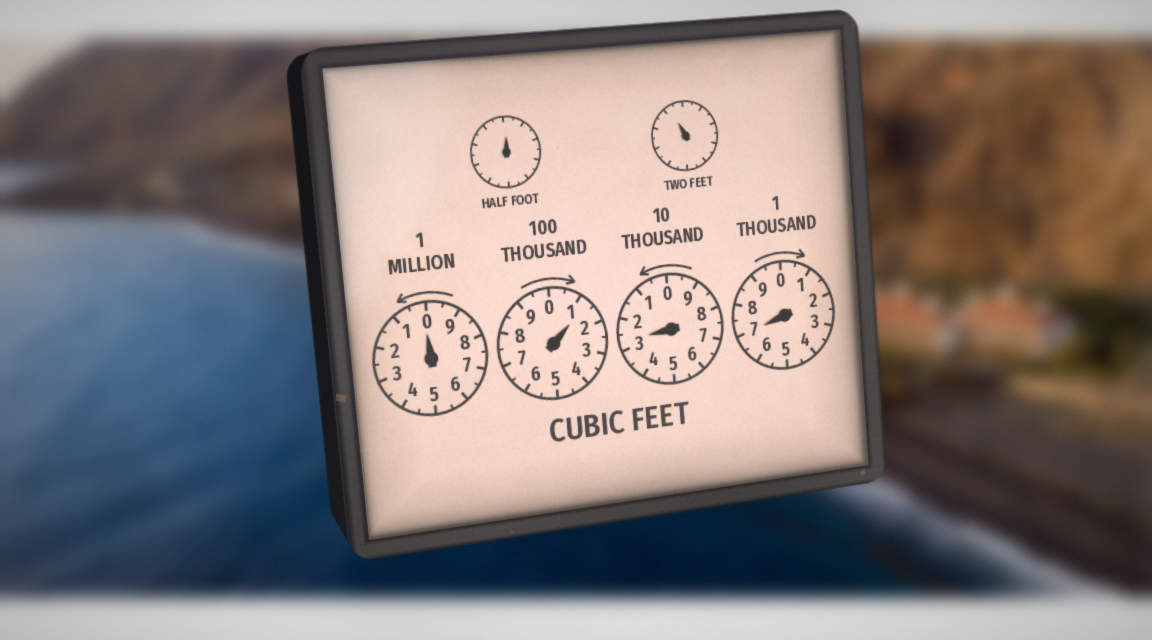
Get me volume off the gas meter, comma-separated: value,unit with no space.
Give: 12700,ft³
